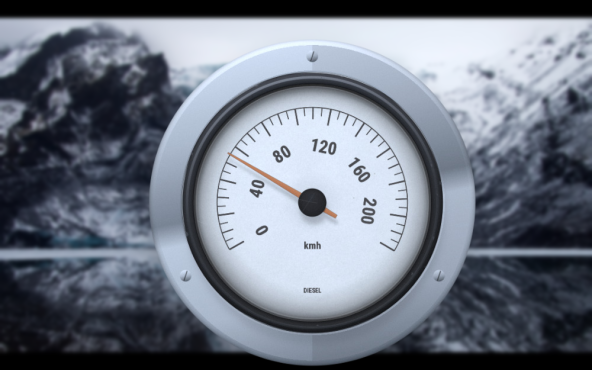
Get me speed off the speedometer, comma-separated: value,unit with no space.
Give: 55,km/h
